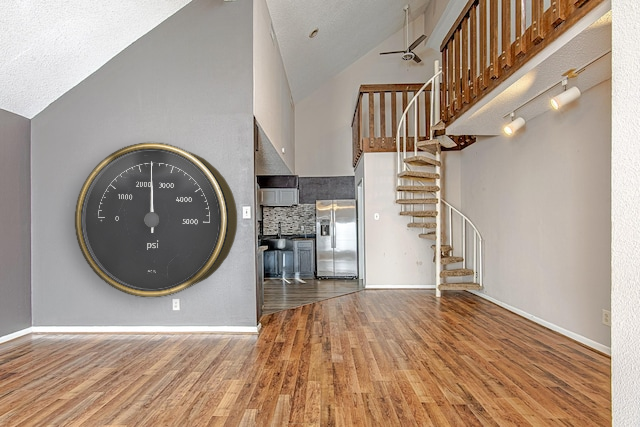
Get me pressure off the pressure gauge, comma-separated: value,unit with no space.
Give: 2400,psi
